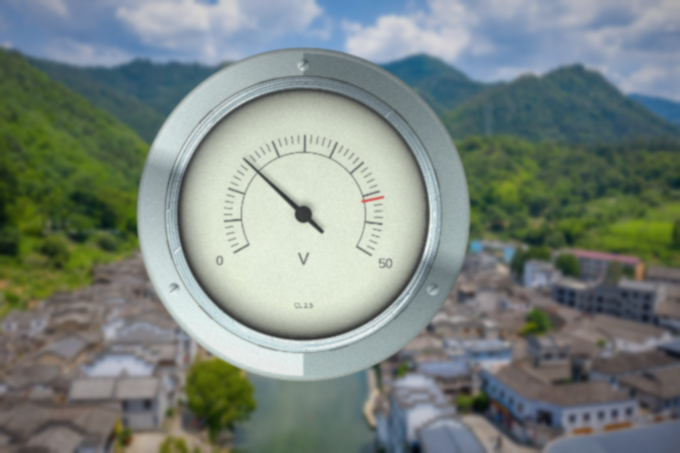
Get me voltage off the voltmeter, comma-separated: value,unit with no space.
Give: 15,V
